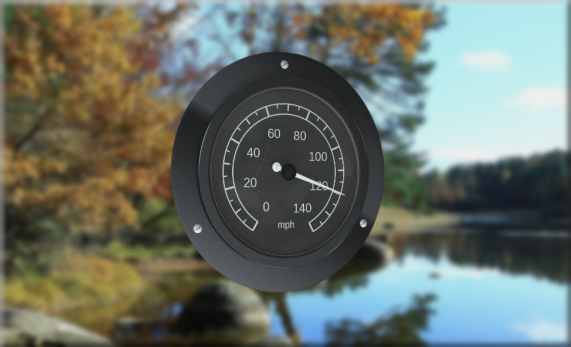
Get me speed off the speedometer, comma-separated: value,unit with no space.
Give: 120,mph
